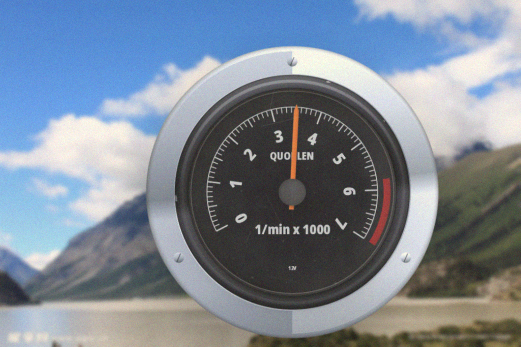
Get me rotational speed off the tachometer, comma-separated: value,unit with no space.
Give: 3500,rpm
